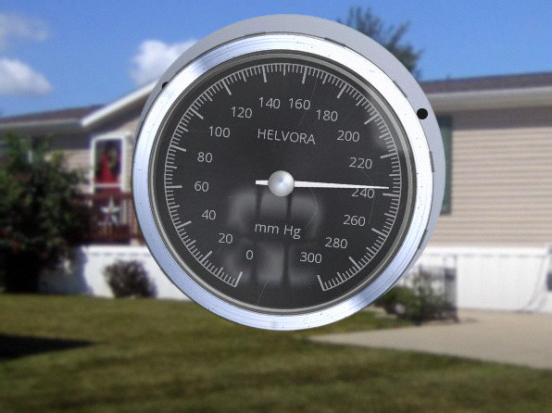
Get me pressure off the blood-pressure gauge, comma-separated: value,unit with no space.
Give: 236,mmHg
